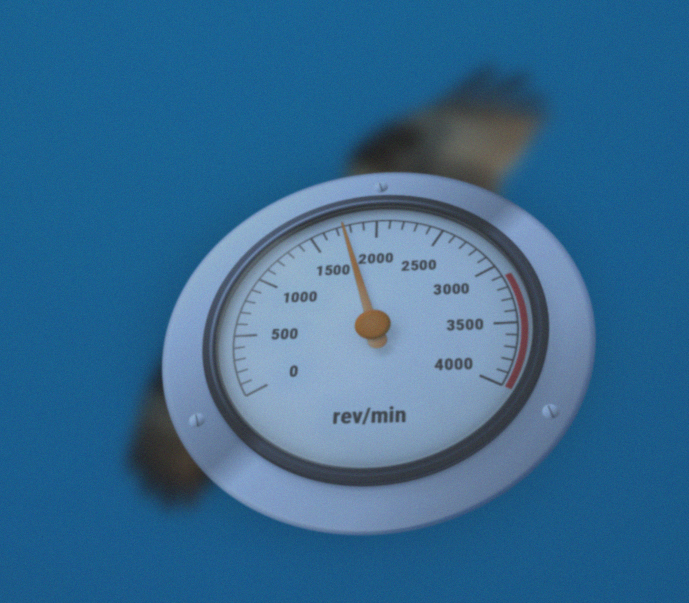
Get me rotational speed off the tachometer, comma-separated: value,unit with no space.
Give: 1750,rpm
